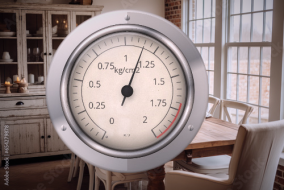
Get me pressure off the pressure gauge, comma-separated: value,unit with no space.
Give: 1.15,kg/cm²
